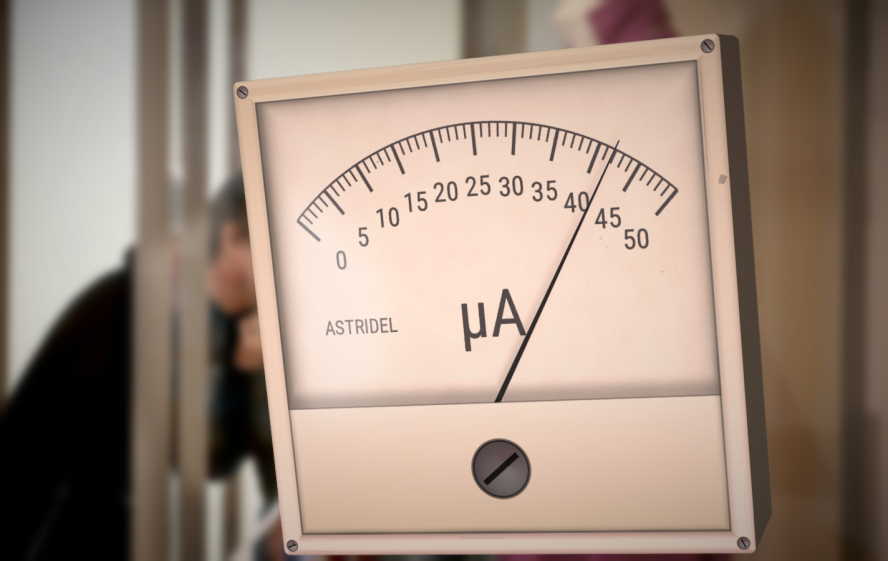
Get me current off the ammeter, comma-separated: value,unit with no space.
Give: 42,µA
